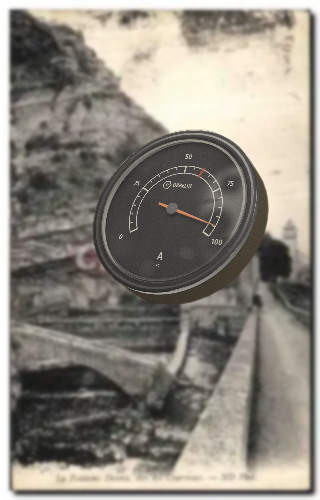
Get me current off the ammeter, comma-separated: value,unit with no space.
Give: 95,A
